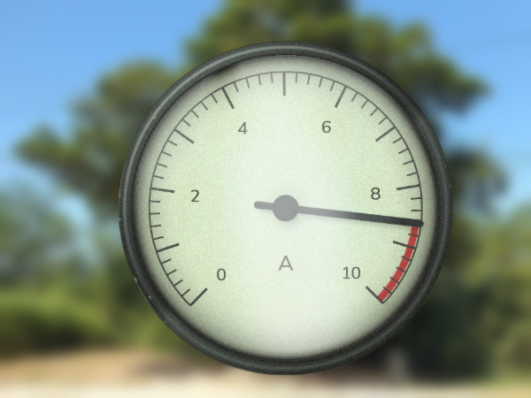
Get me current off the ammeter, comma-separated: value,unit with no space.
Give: 8.6,A
